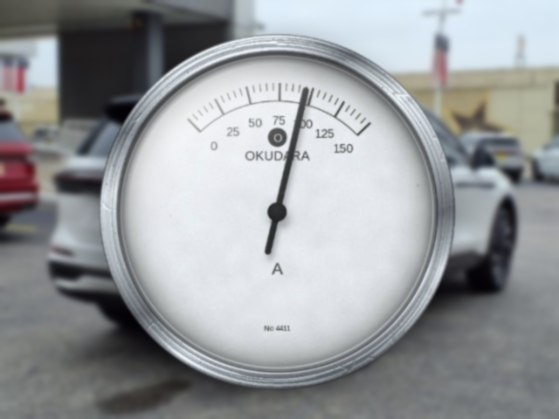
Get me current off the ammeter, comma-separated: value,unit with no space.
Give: 95,A
